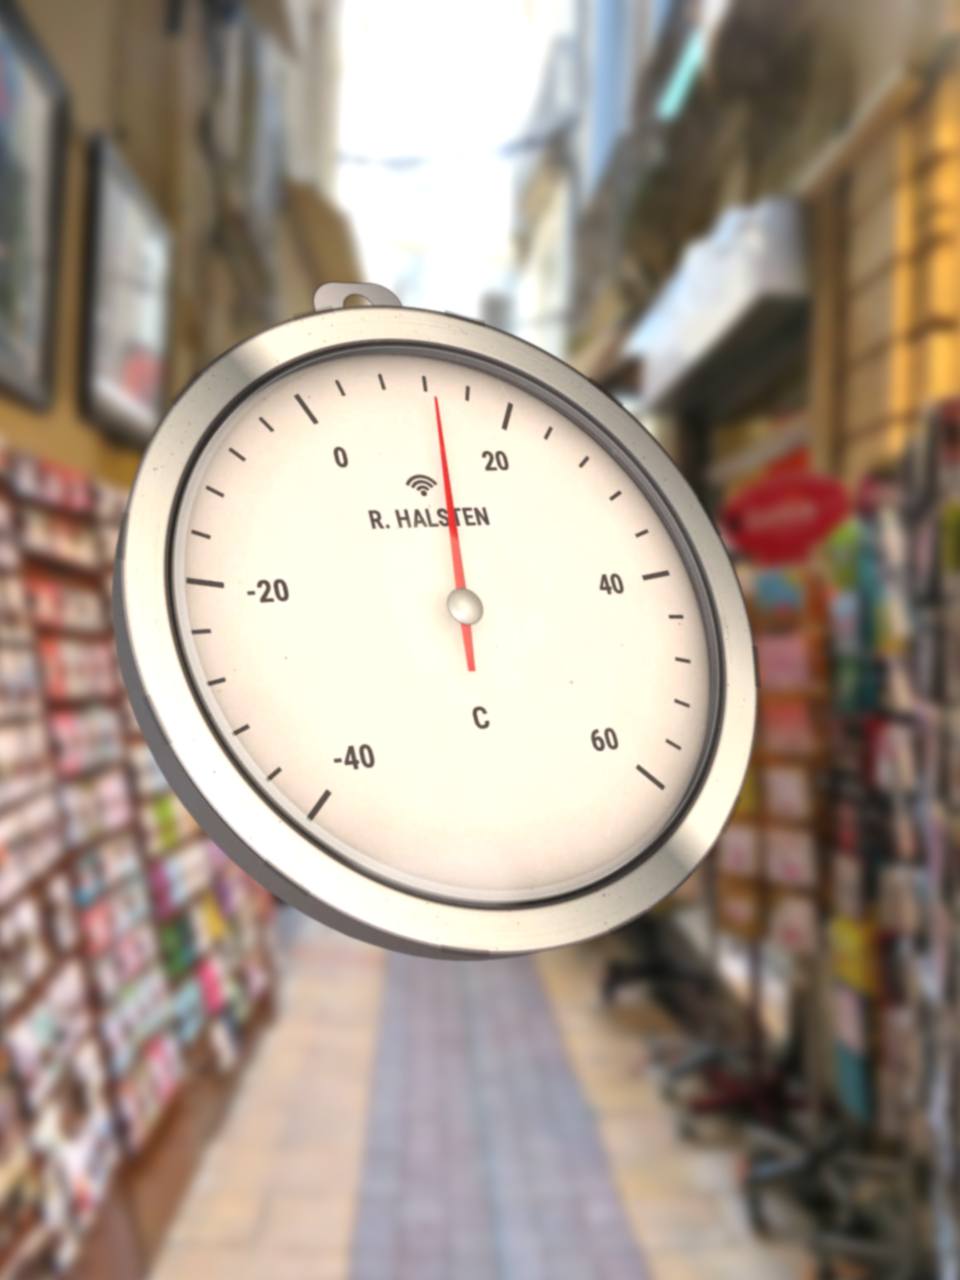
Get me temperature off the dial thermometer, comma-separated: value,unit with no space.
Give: 12,°C
